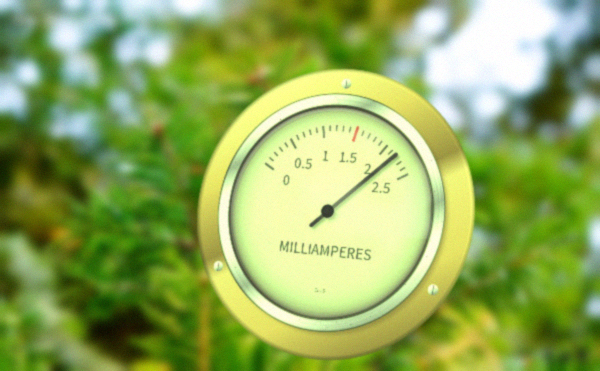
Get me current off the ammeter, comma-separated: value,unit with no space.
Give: 2.2,mA
